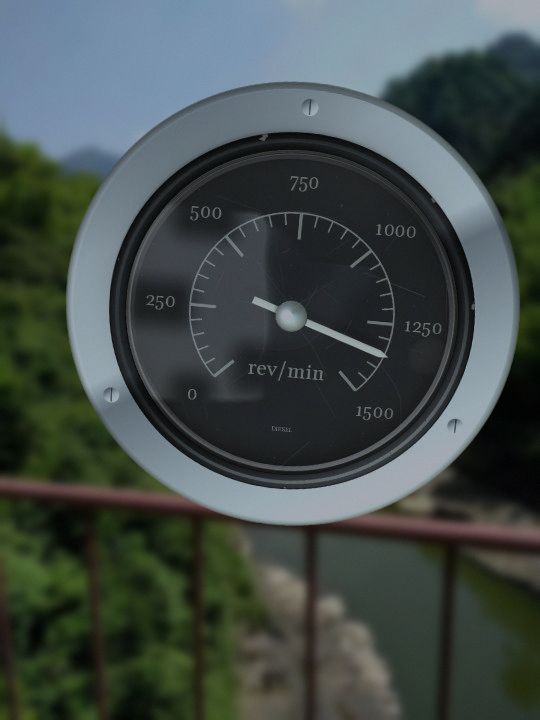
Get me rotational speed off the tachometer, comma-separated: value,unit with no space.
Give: 1350,rpm
